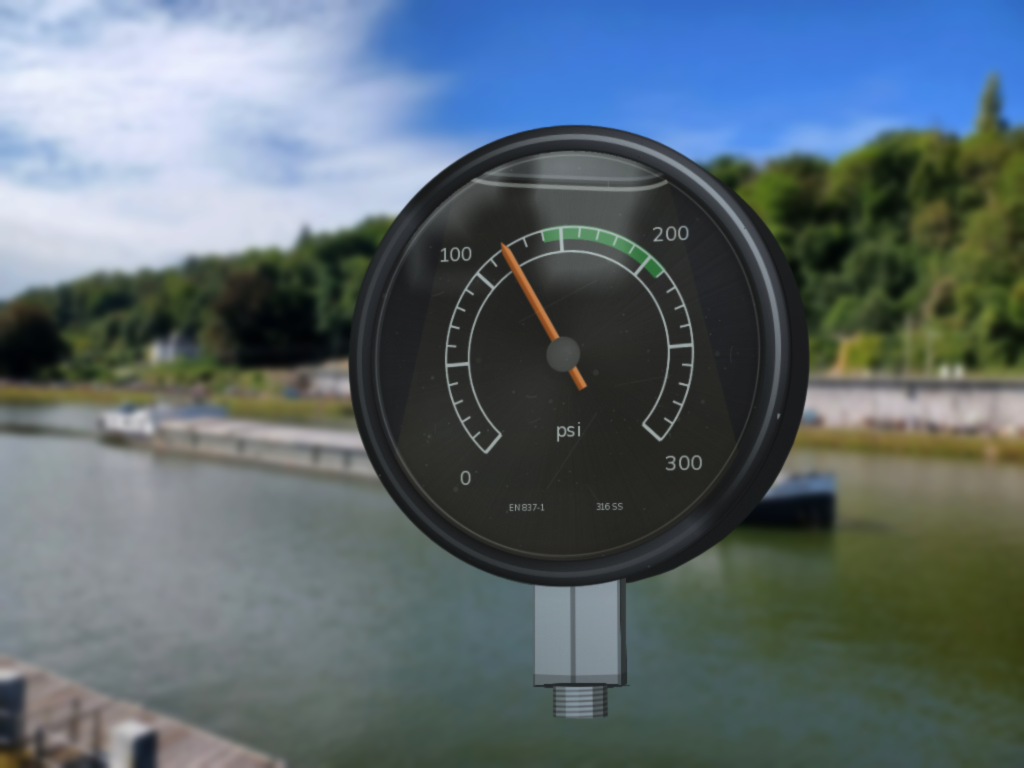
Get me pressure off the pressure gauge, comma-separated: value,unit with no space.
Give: 120,psi
